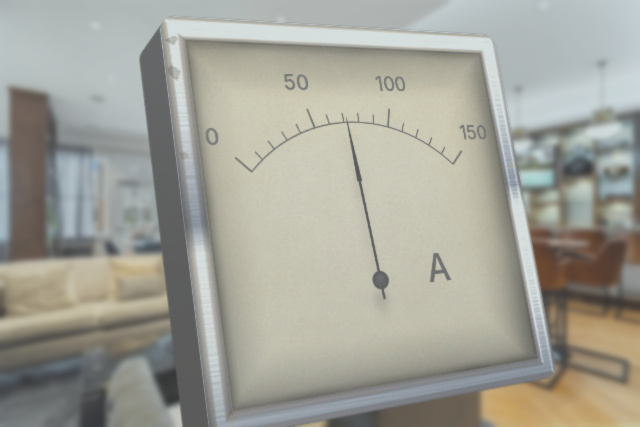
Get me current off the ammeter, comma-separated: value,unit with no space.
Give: 70,A
